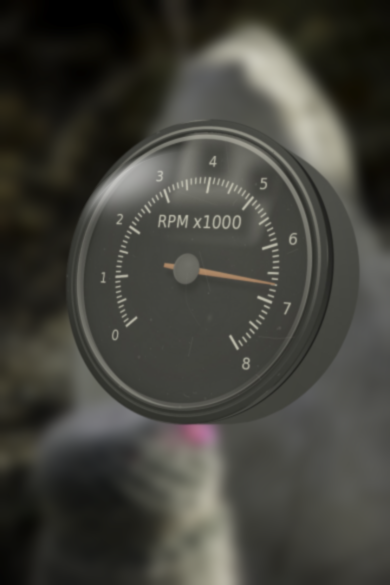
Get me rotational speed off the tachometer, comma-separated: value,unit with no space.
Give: 6700,rpm
